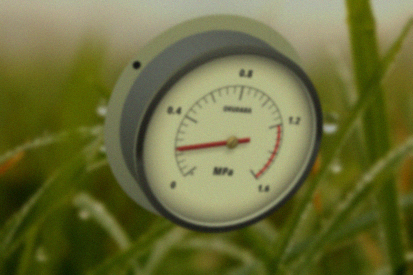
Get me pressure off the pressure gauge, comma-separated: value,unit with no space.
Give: 0.2,MPa
